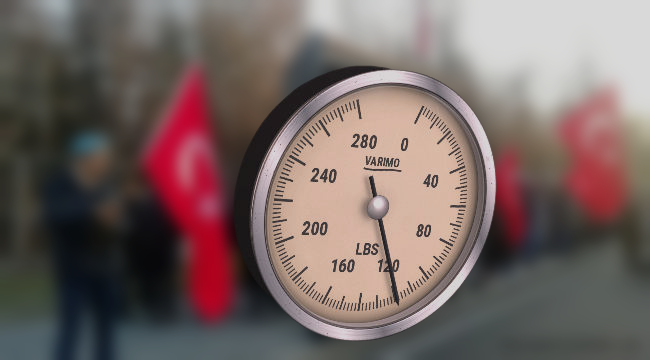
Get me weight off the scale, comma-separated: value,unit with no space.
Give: 120,lb
